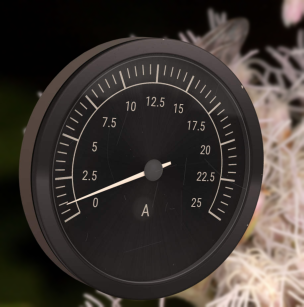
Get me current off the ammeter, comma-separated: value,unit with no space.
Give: 1,A
